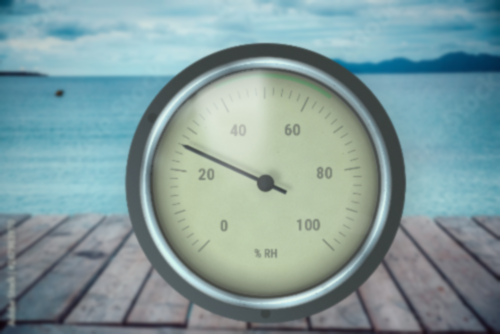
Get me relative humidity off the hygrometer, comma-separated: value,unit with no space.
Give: 26,%
